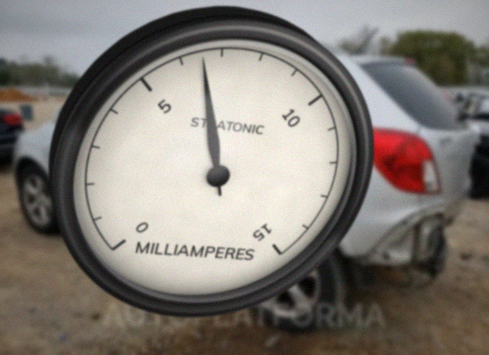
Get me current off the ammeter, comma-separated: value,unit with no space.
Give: 6.5,mA
